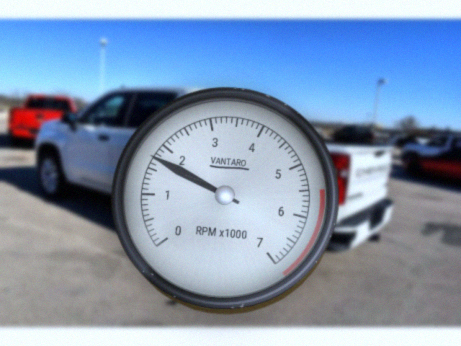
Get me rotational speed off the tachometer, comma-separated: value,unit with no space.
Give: 1700,rpm
